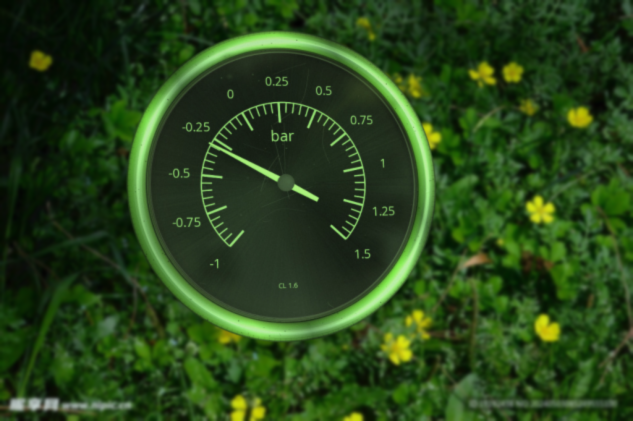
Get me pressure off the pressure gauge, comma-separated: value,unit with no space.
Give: -0.3,bar
